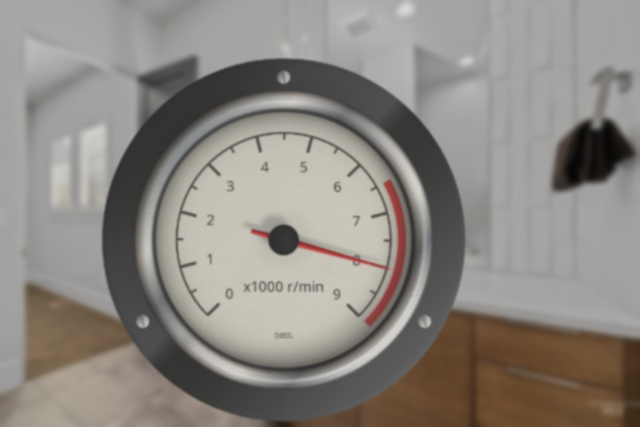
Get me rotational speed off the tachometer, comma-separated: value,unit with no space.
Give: 8000,rpm
